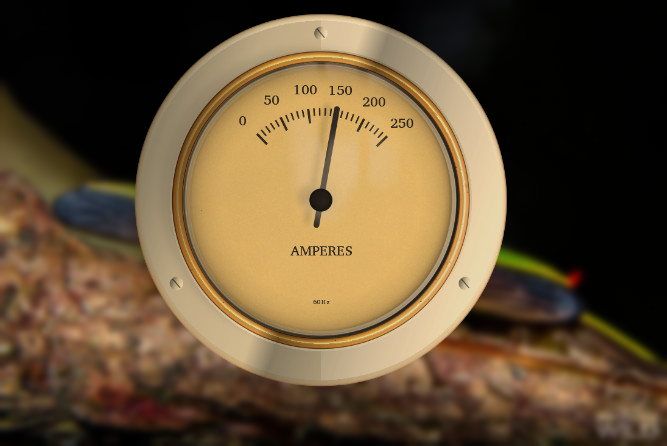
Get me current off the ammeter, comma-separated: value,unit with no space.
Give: 150,A
